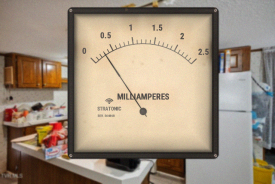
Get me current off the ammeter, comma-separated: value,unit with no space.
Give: 0.3,mA
